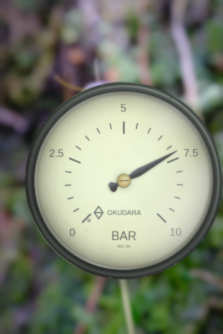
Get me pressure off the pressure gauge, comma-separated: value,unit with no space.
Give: 7.25,bar
